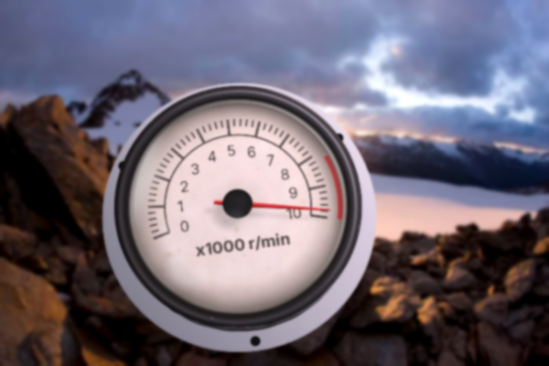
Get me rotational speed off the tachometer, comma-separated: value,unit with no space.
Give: 9800,rpm
